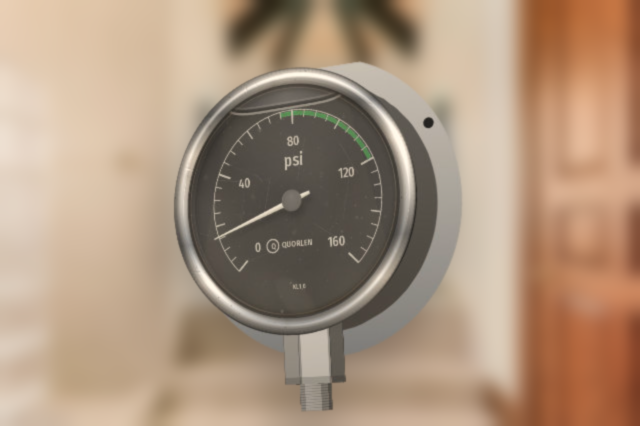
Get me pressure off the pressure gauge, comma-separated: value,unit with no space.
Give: 15,psi
